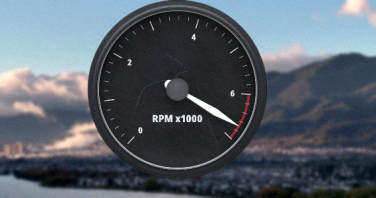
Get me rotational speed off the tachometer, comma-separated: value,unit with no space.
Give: 6700,rpm
